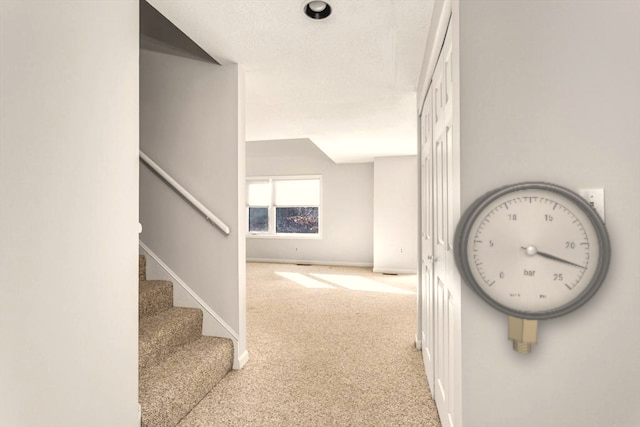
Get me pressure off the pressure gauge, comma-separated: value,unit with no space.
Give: 22.5,bar
